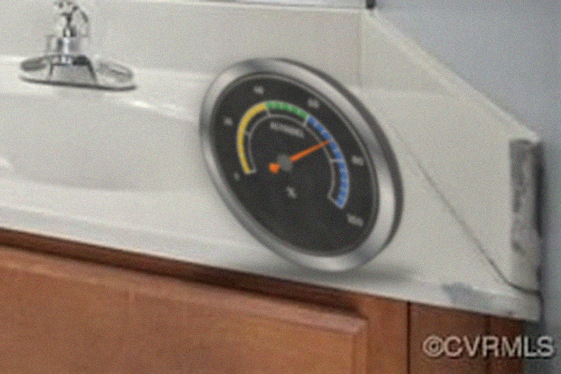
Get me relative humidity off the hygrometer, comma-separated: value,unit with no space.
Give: 72,%
